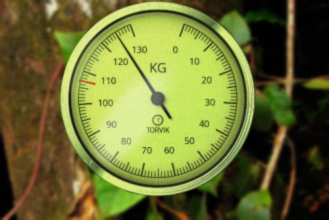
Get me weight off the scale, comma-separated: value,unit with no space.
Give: 125,kg
